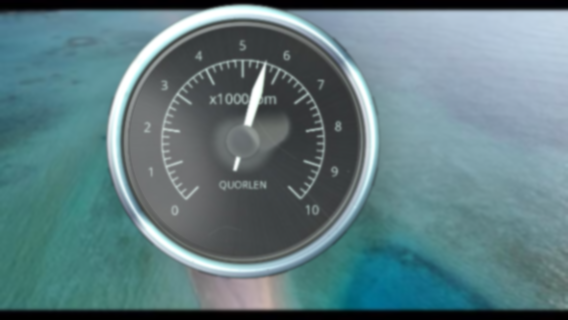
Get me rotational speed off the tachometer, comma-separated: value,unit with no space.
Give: 5600,rpm
